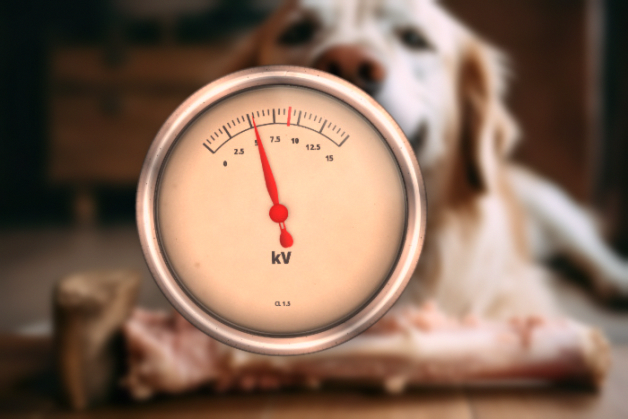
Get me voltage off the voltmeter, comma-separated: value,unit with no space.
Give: 5.5,kV
